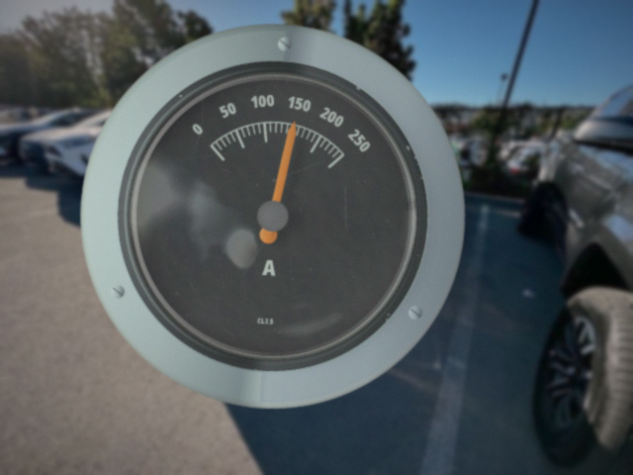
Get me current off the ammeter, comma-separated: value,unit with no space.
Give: 150,A
